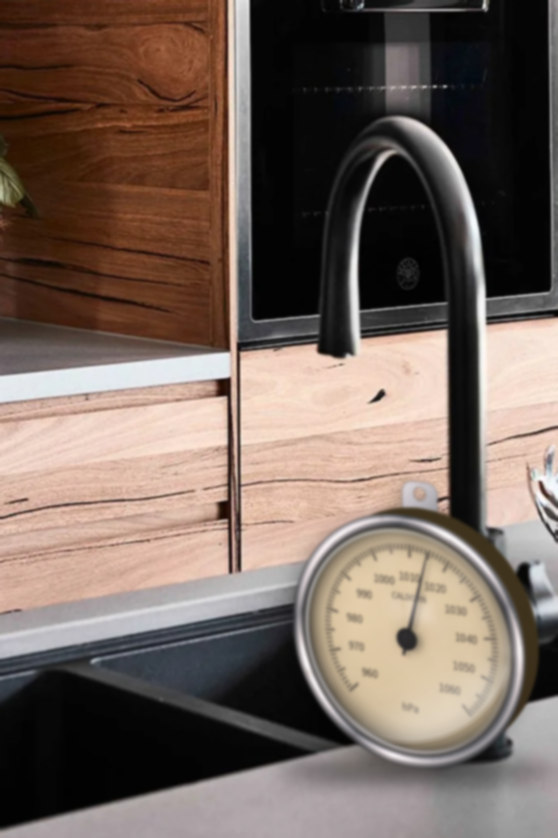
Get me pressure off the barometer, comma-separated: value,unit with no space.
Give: 1015,hPa
